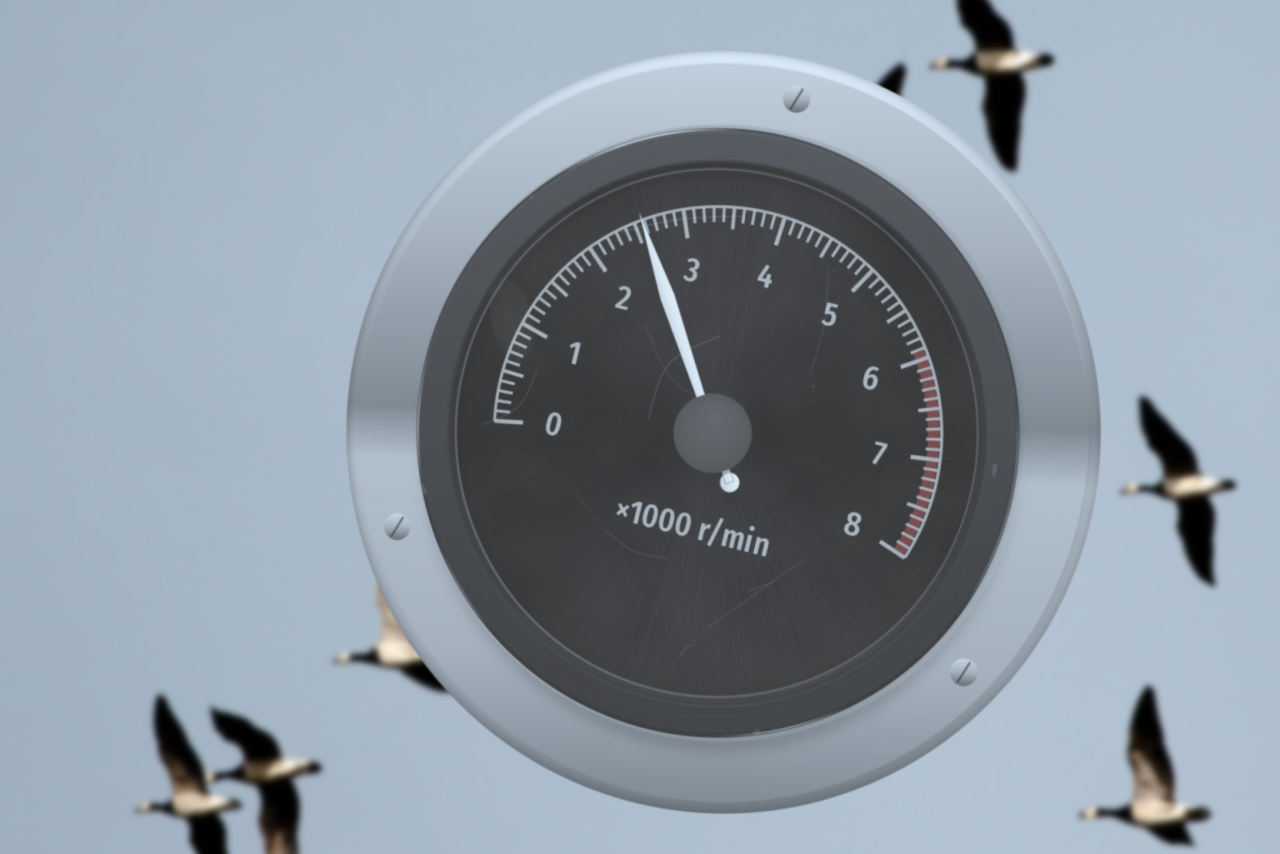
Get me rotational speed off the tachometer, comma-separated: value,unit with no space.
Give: 2600,rpm
